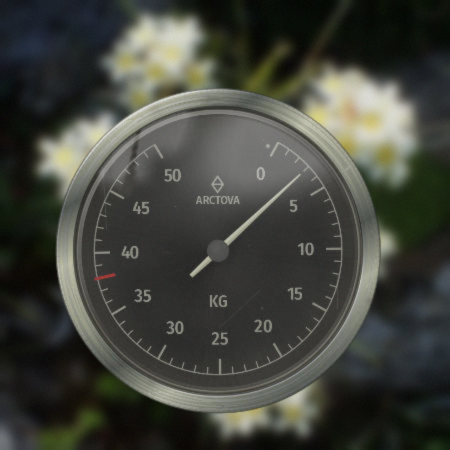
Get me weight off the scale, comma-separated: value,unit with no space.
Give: 3,kg
